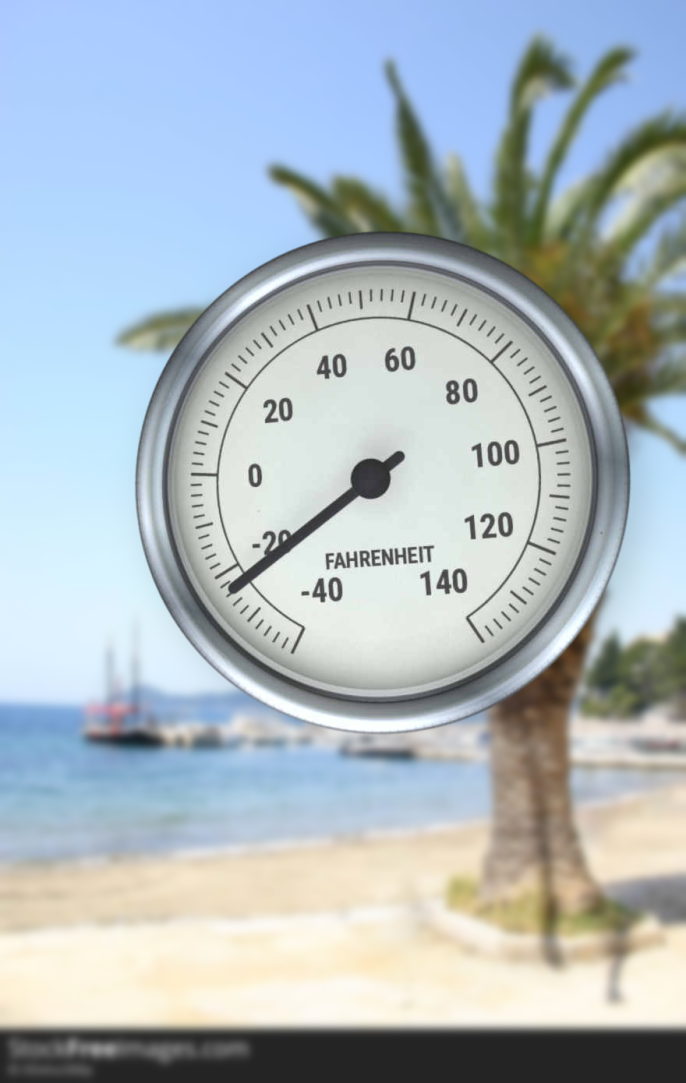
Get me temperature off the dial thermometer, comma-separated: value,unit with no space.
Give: -24,°F
